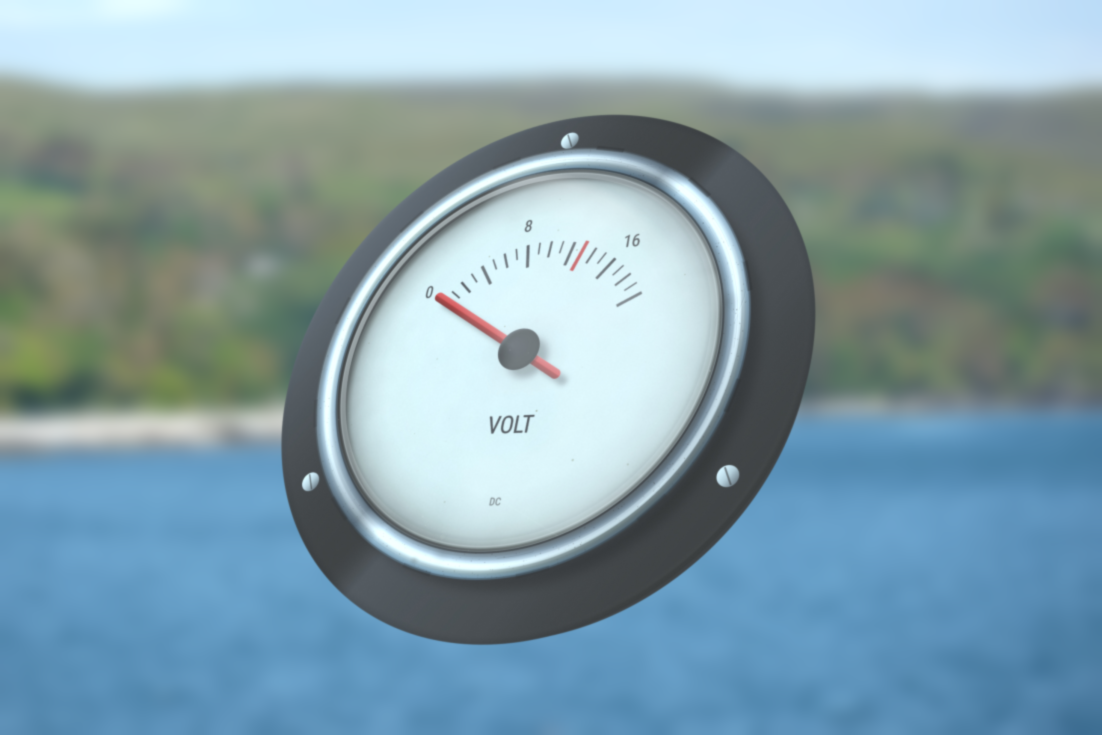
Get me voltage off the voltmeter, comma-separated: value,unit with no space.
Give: 0,V
